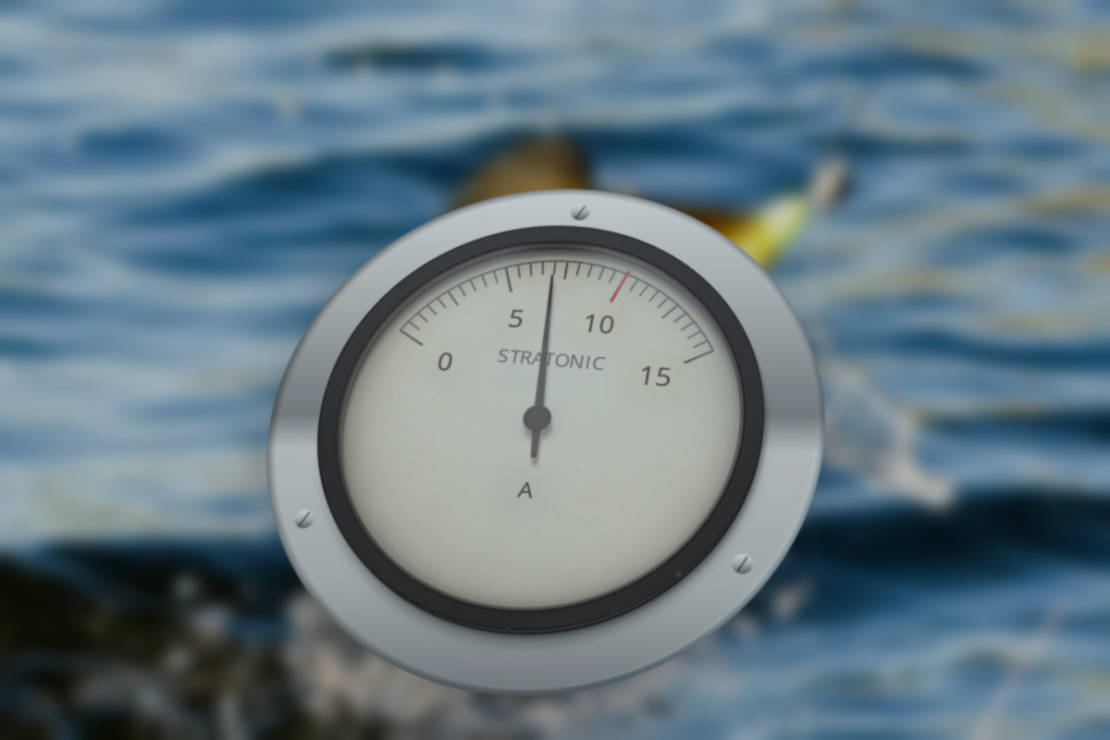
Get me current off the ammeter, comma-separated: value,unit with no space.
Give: 7,A
